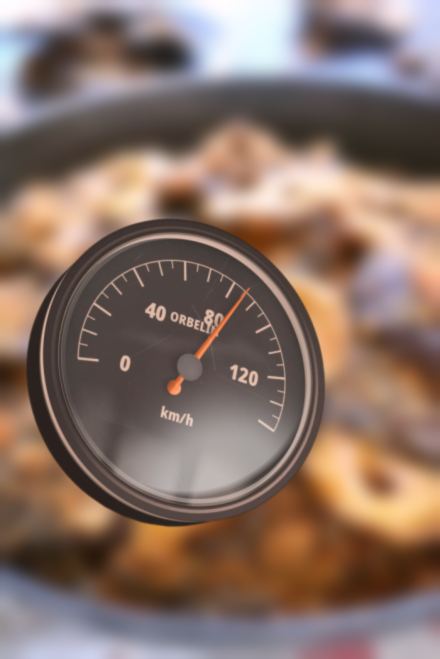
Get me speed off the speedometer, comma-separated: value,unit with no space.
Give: 85,km/h
